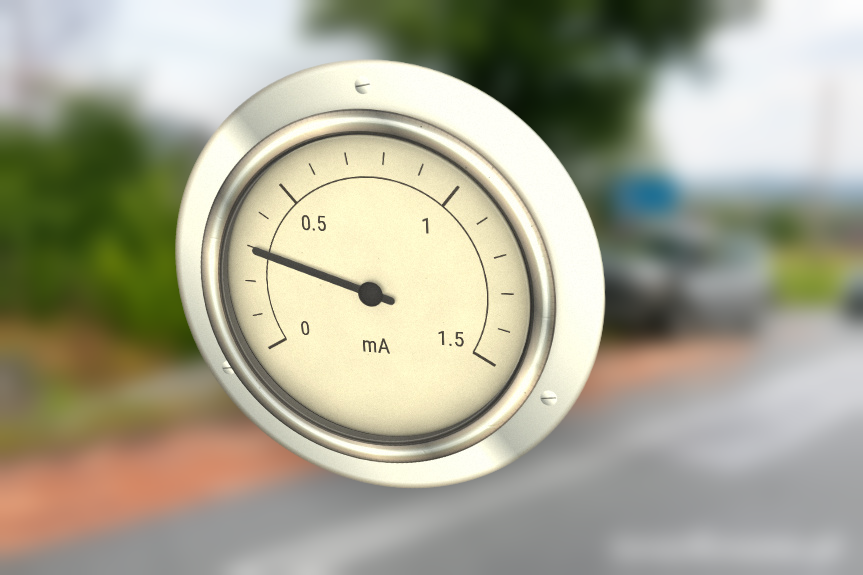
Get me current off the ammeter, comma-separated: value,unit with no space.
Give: 0.3,mA
